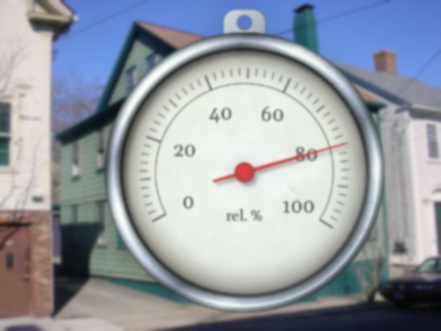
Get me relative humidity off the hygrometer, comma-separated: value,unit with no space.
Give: 80,%
